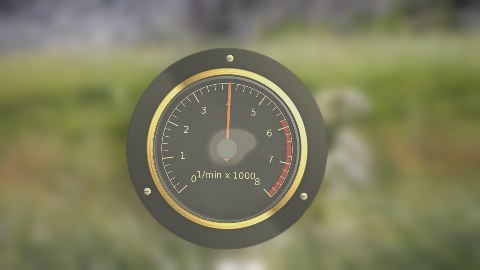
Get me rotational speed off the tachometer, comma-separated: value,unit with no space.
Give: 4000,rpm
